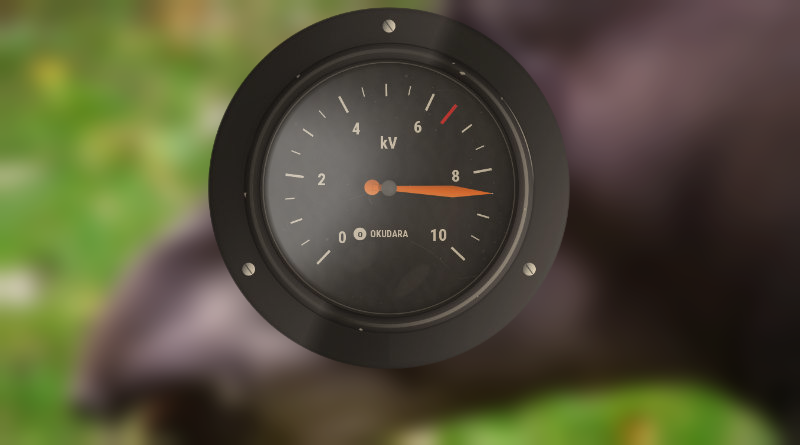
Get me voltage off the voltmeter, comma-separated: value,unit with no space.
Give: 8.5,kV
